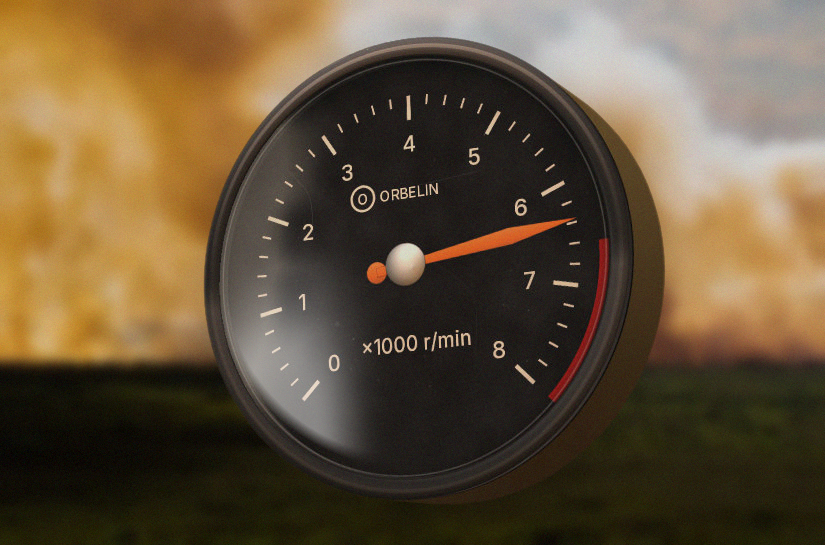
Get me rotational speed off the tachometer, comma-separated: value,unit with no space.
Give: 6400,rpm
